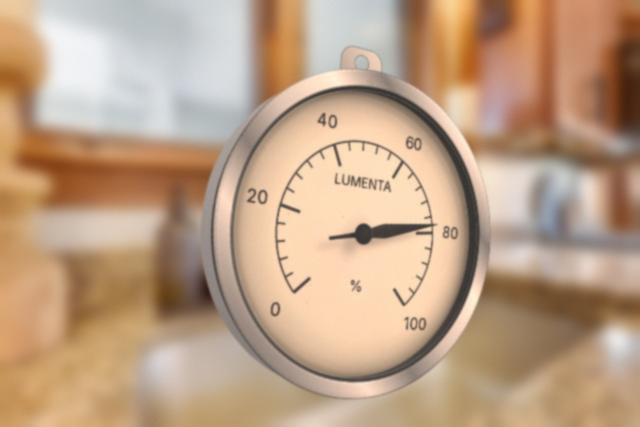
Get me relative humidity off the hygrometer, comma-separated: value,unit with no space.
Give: 78,%
